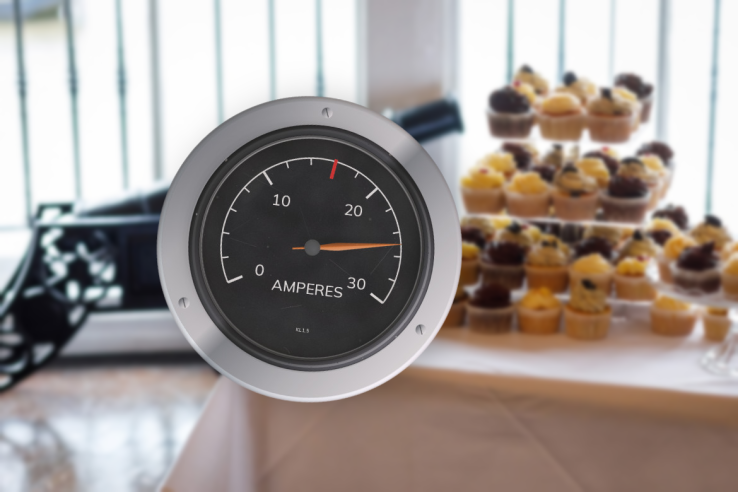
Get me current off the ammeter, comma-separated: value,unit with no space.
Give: 25,A
